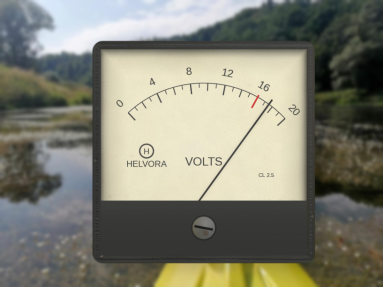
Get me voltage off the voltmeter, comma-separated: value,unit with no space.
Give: 17.5,V
